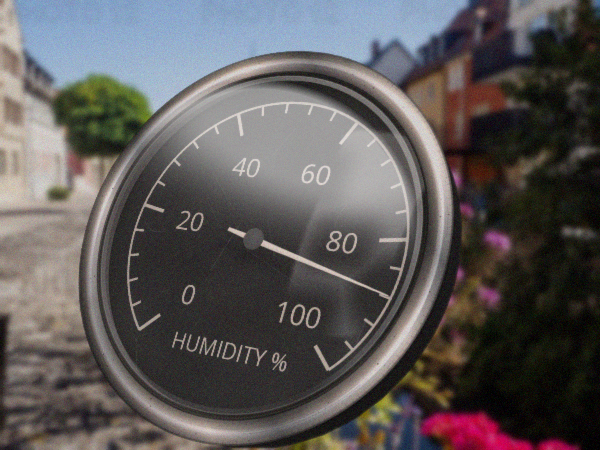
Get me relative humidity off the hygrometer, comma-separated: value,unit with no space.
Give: 88,%
